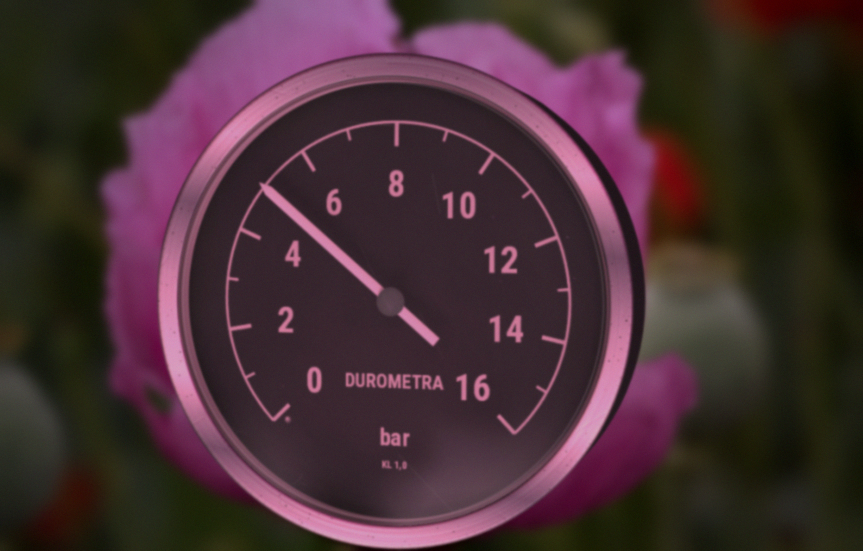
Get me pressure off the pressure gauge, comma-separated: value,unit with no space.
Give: 5,bar
